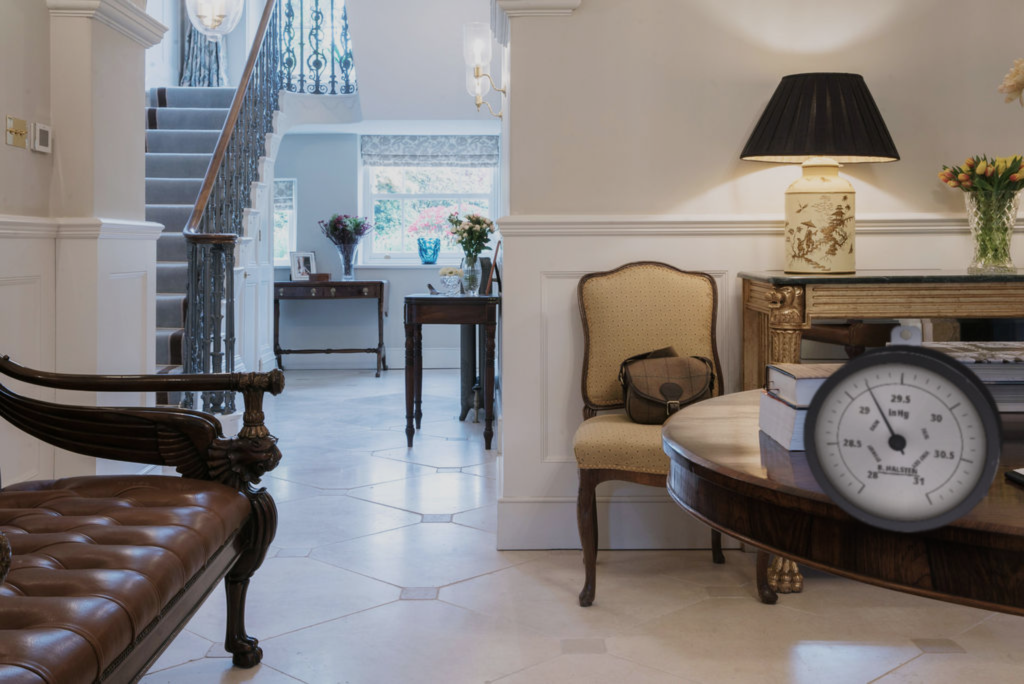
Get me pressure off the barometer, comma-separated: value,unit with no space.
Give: 29.2,inHg
